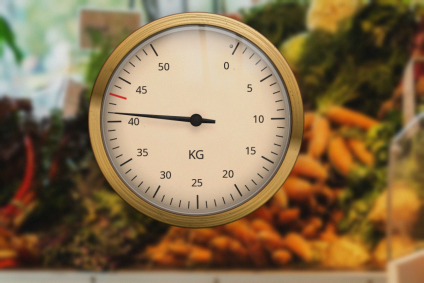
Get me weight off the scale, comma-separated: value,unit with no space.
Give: 41,kg
